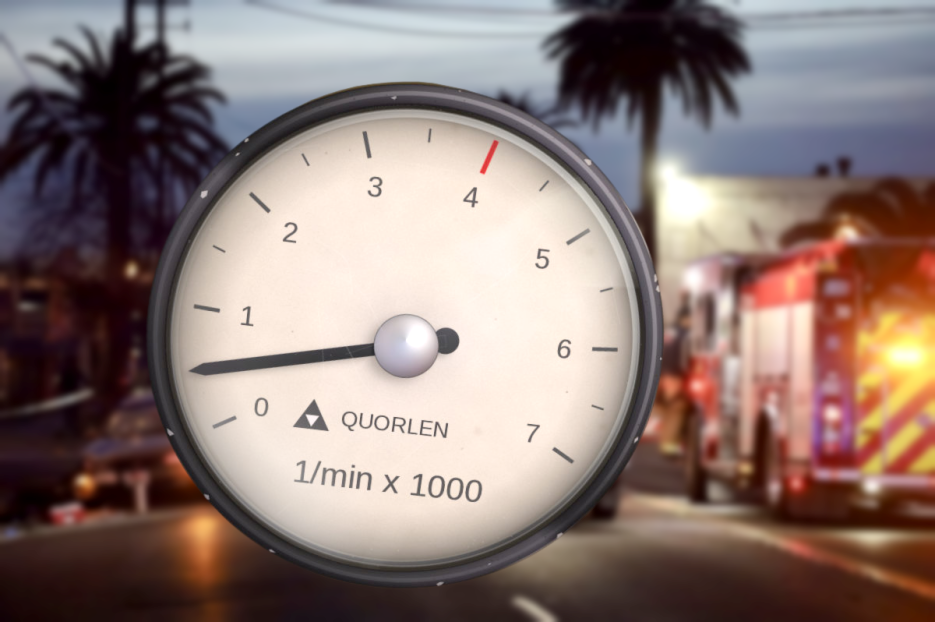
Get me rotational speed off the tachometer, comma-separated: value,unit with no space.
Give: 500,rpm
